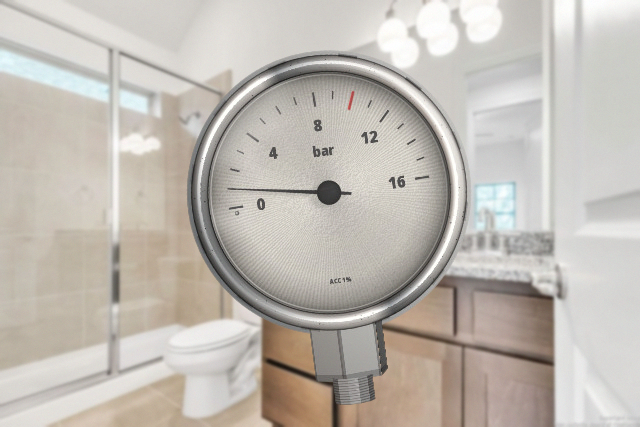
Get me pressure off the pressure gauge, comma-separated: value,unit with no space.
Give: 1,bar
